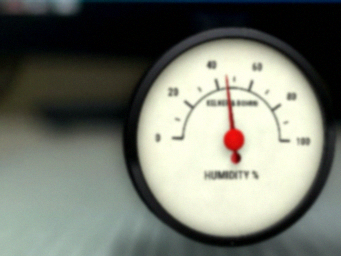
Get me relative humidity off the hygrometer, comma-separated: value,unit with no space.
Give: 45,%
